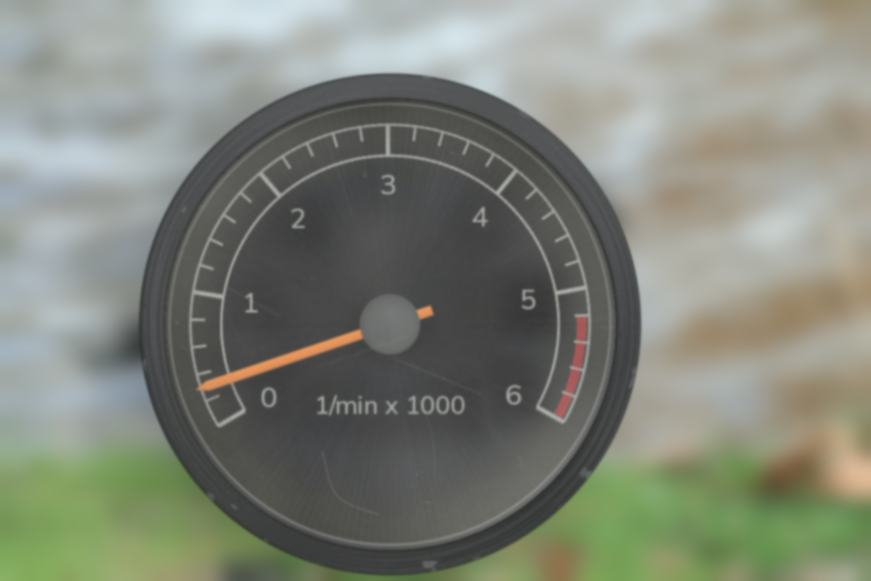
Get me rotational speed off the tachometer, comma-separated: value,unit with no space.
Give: 300,rpm
